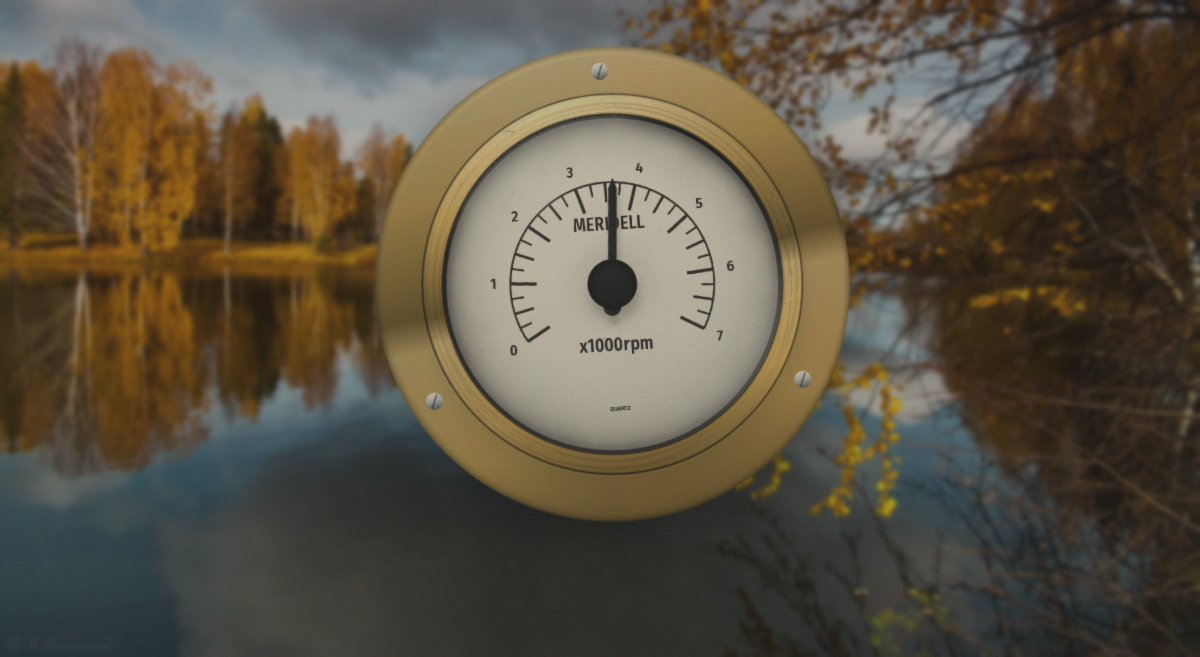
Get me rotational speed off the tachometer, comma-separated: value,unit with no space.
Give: 3625,rpm
